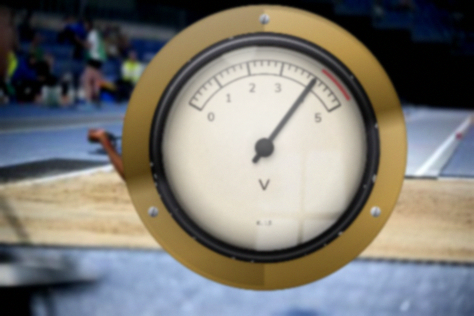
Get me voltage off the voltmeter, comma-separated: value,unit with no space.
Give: 4,V
